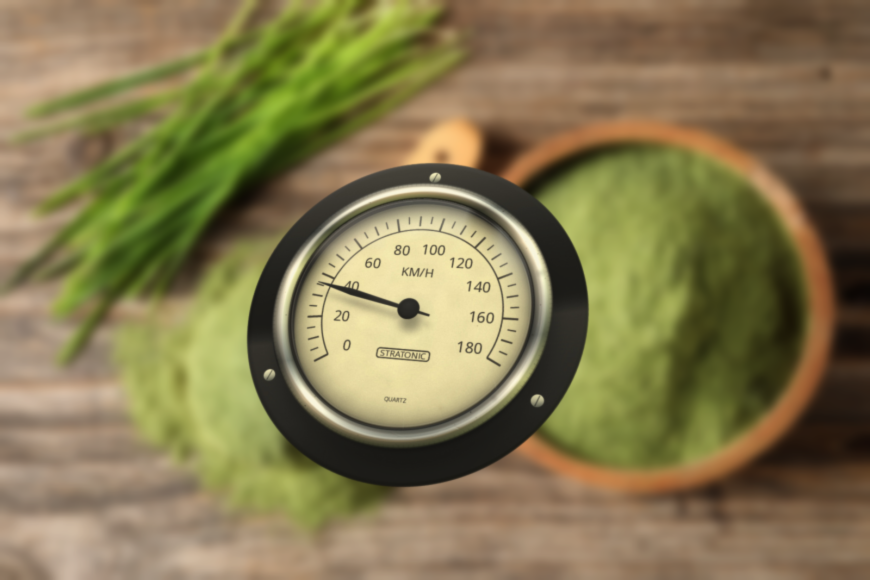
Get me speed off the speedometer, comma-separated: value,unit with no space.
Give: 35,km/h
